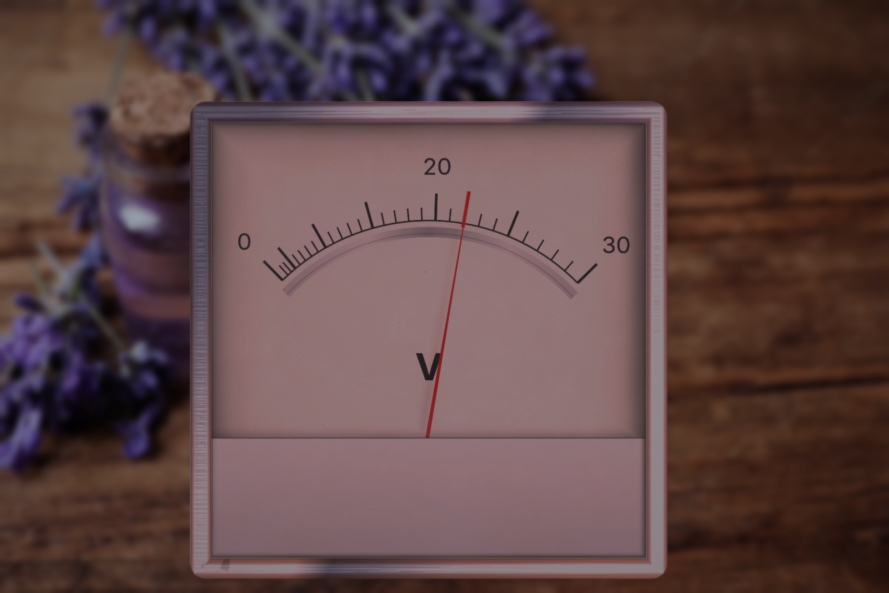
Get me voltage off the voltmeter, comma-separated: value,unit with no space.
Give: 22,V
